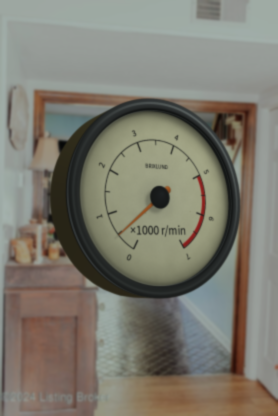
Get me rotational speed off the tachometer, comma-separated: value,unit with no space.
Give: 500,rpm
